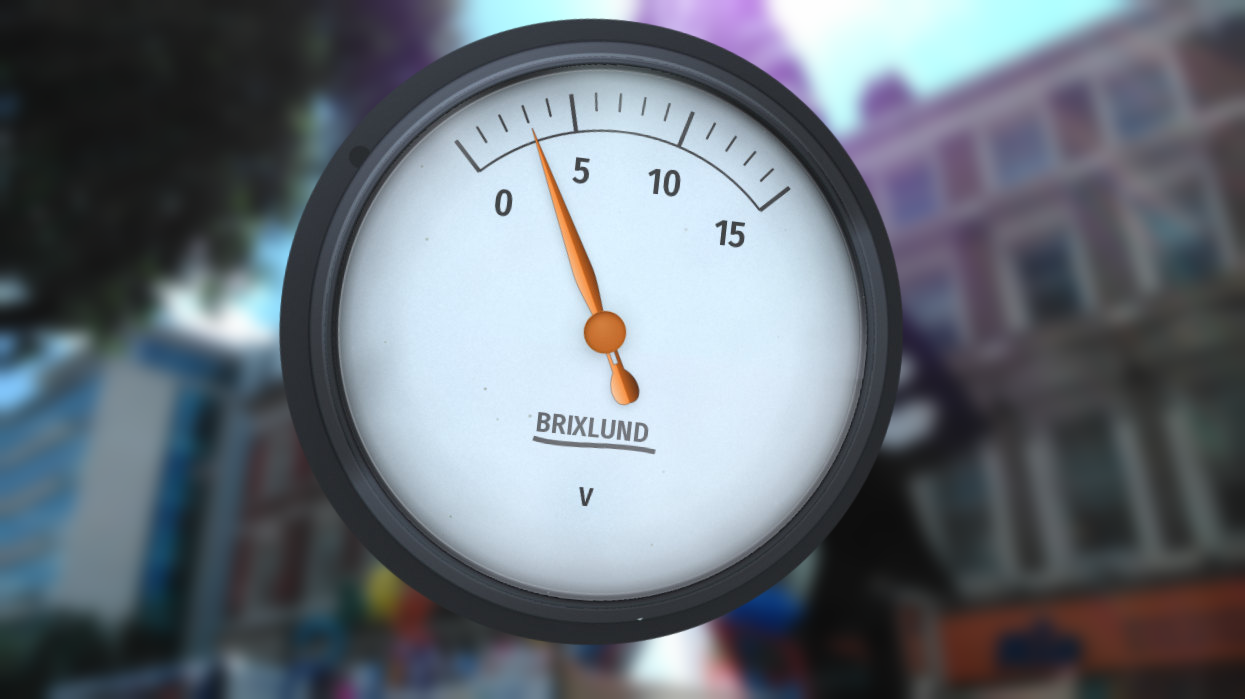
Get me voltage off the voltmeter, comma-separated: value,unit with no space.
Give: 3,V
